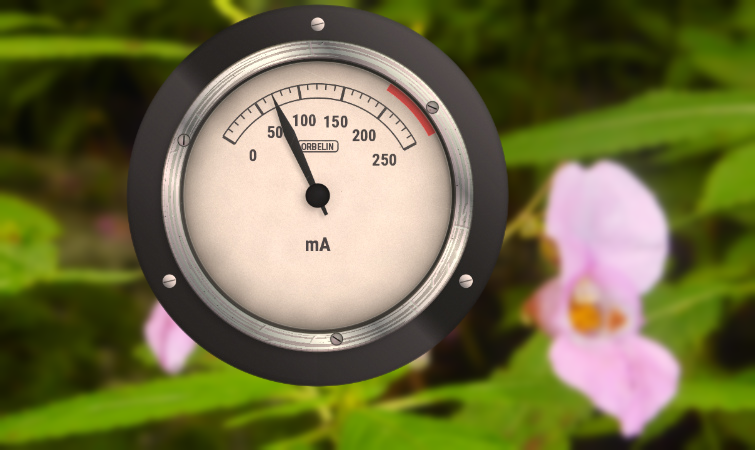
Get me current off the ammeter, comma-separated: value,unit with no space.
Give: 70,mA
